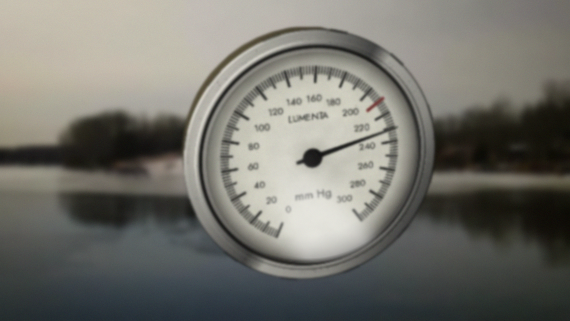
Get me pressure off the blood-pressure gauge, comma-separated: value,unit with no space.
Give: 230,mmHg
